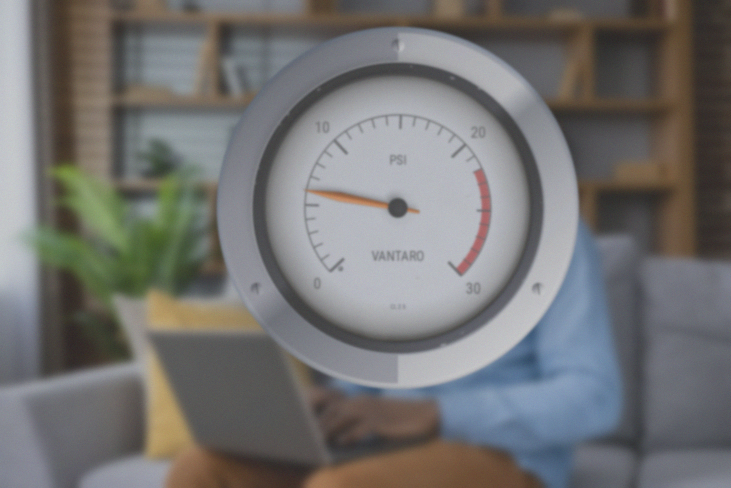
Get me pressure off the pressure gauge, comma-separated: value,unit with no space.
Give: 6,psi
